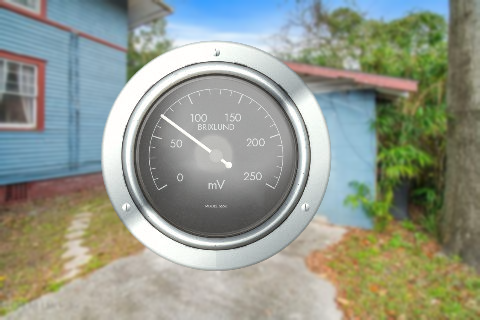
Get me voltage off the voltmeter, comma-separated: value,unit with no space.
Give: 70,mV
